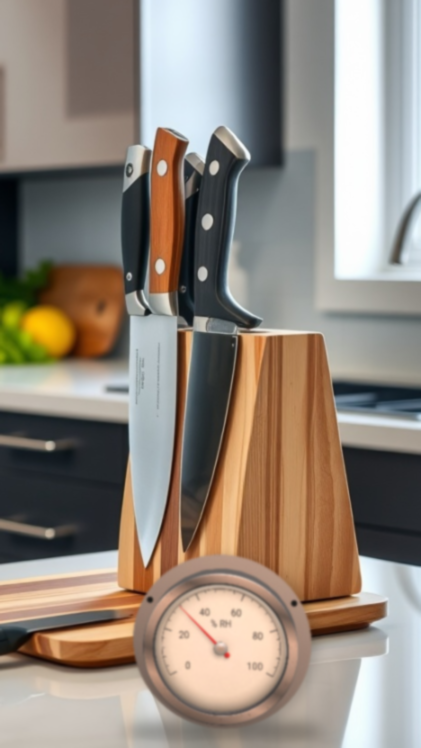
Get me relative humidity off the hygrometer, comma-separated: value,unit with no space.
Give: 32,%
